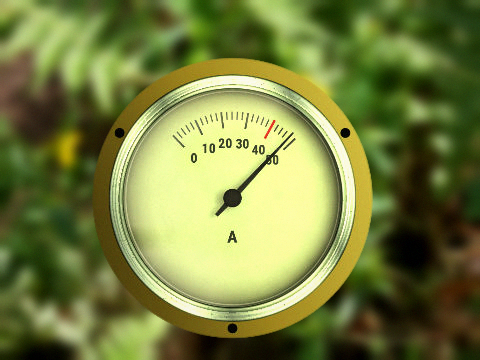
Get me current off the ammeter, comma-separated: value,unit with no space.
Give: 48,A
